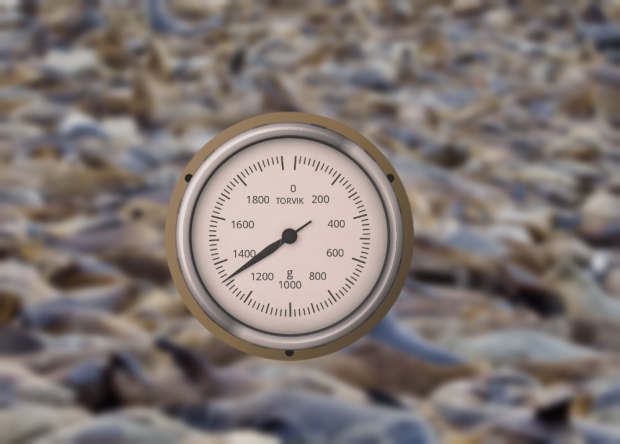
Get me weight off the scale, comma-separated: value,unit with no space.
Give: 1320,g
